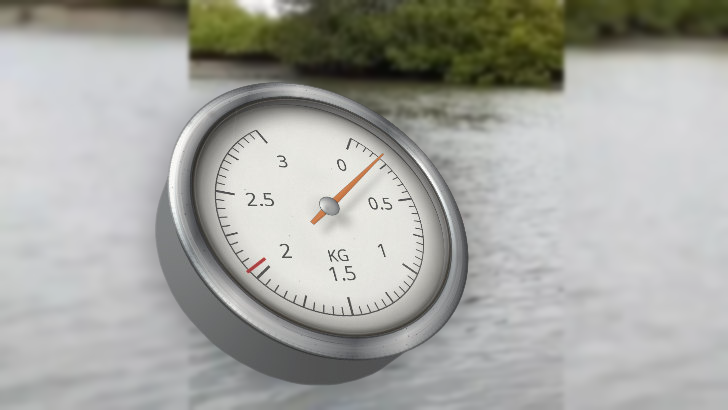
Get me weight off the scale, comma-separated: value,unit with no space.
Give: 0.2,kg
